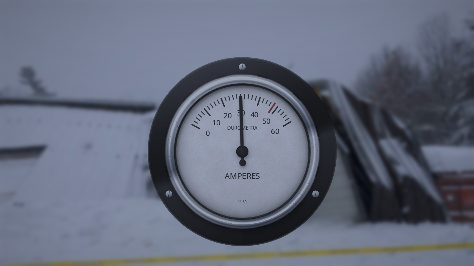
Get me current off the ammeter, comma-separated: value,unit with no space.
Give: 30,A
